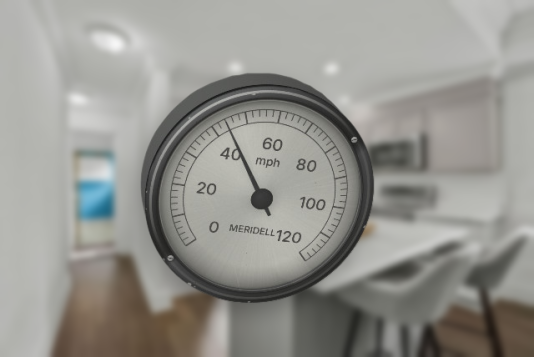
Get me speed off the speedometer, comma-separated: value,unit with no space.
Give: 44,mph
